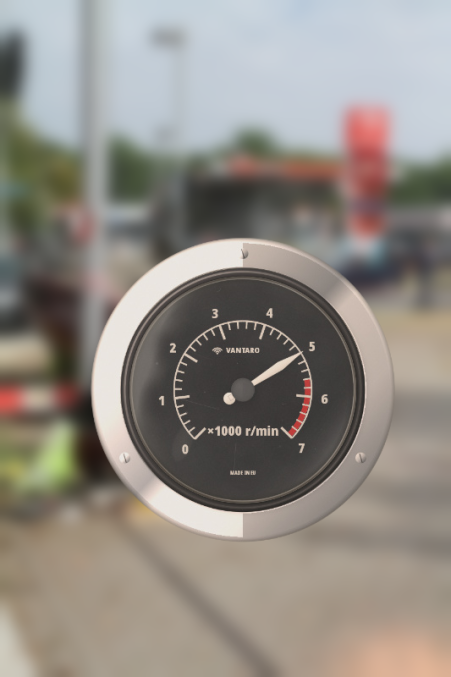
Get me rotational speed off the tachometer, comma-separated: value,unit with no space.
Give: 5000,rpm
